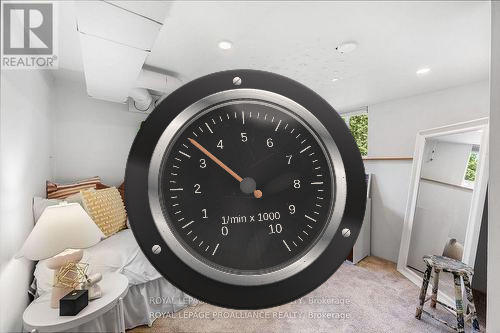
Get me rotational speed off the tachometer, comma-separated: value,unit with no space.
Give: 3400,rpm
